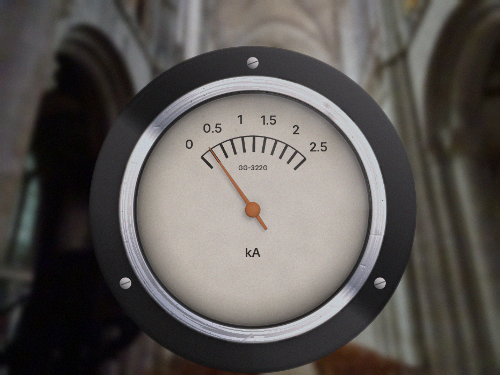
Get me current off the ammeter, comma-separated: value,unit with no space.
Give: 0.25,kA
